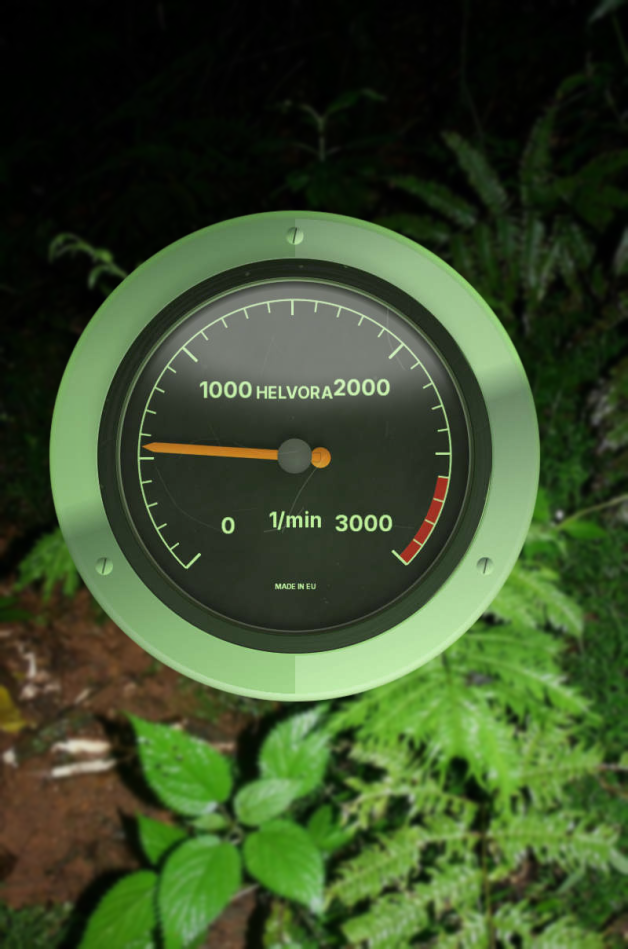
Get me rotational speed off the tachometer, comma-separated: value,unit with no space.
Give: 550,rpm
